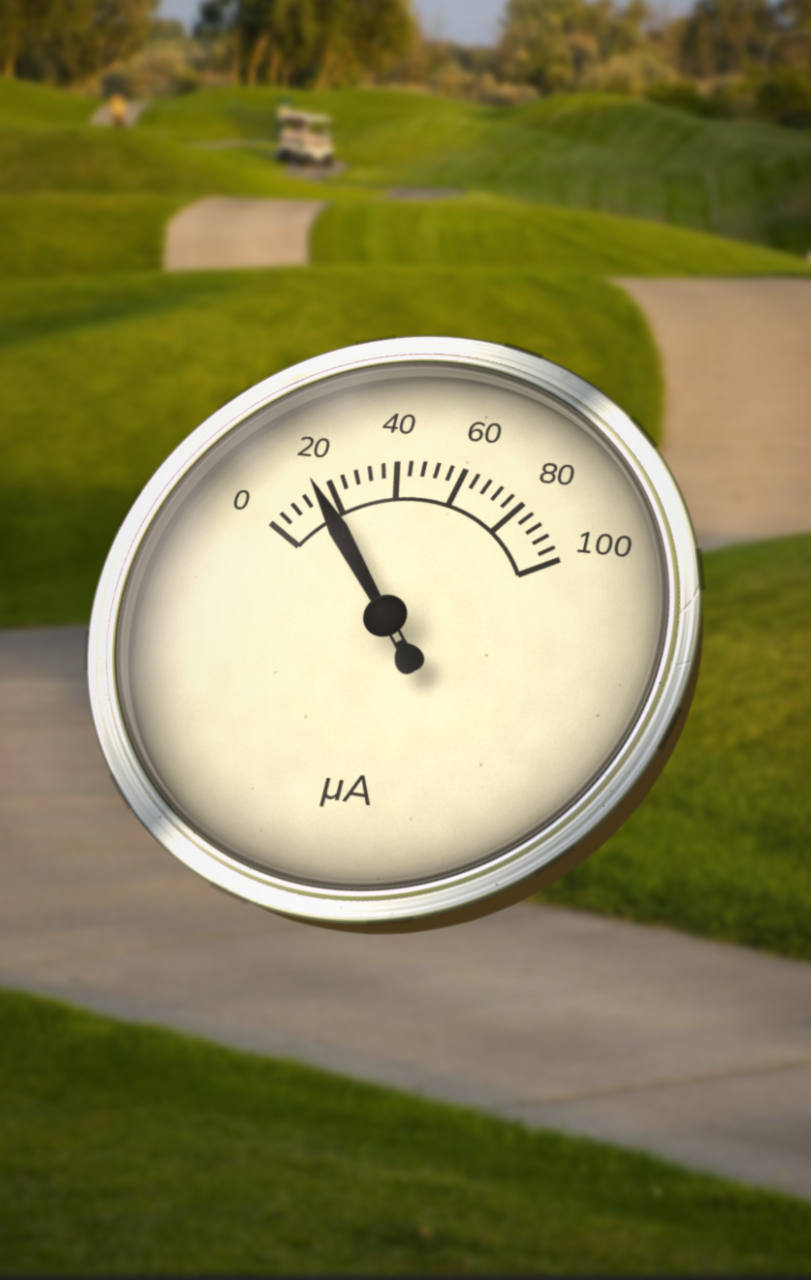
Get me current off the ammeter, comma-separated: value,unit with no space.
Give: 16,µA
